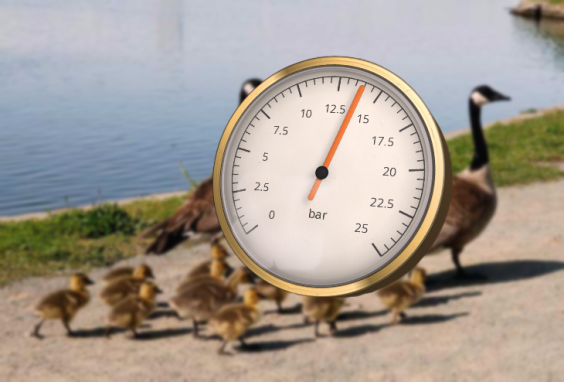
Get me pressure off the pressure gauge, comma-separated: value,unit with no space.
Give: 14,bar
